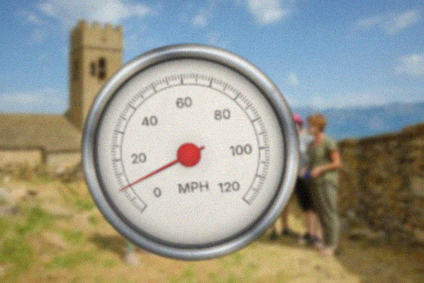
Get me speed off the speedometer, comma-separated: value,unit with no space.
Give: 10,mph
